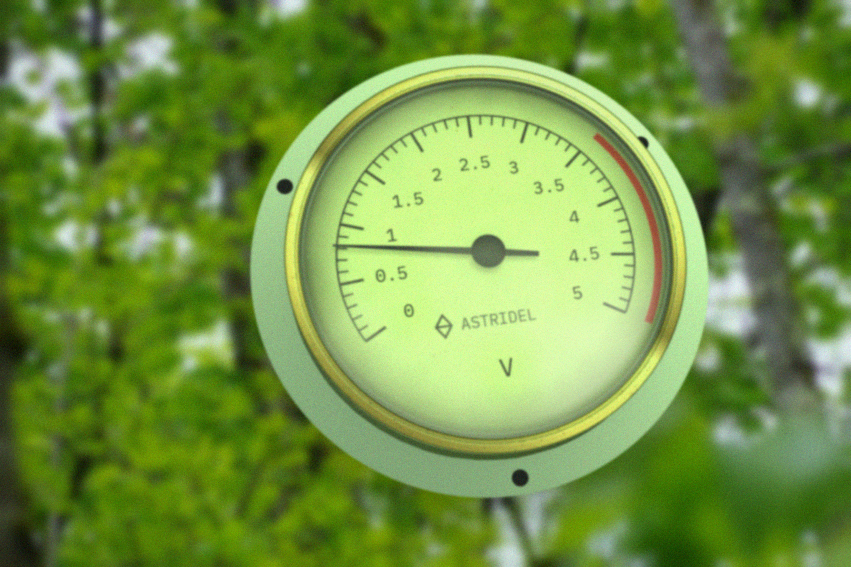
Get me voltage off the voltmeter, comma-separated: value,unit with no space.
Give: 0.8,V
